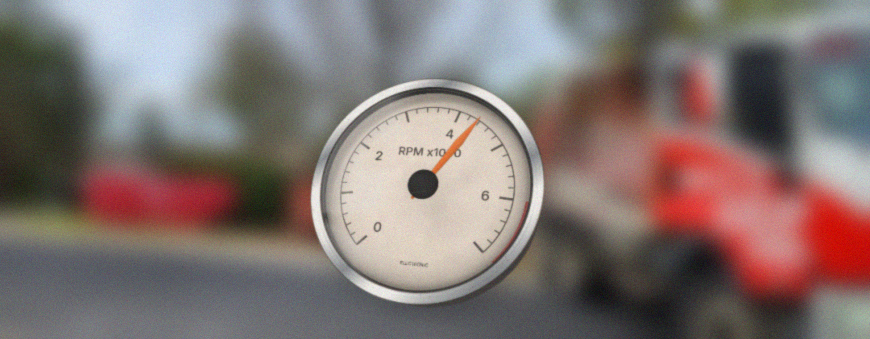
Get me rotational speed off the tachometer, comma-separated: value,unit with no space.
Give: 4400,rpm
